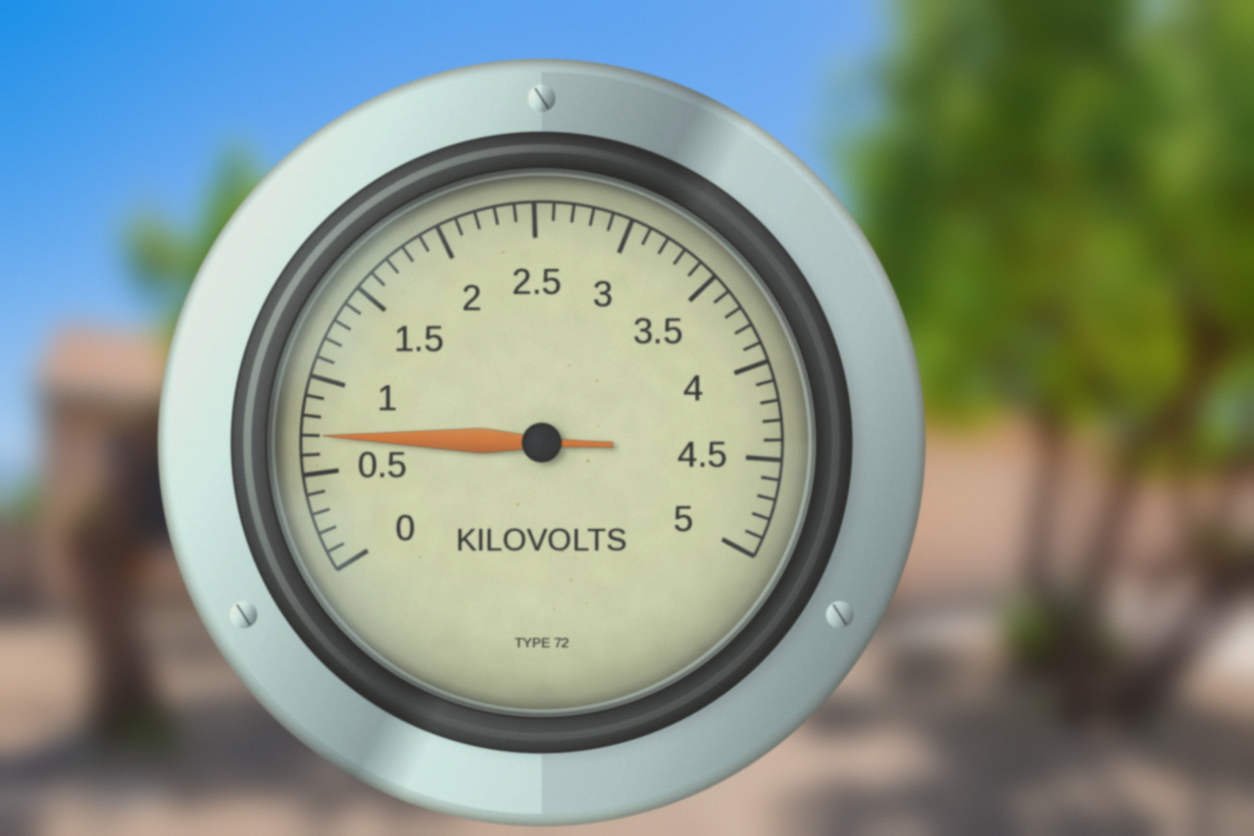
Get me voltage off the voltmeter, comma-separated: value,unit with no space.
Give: 0.7,kV
